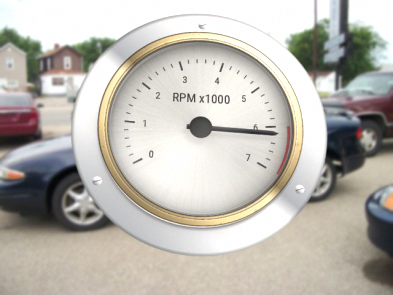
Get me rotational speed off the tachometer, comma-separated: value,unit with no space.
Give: 6200,rpm
